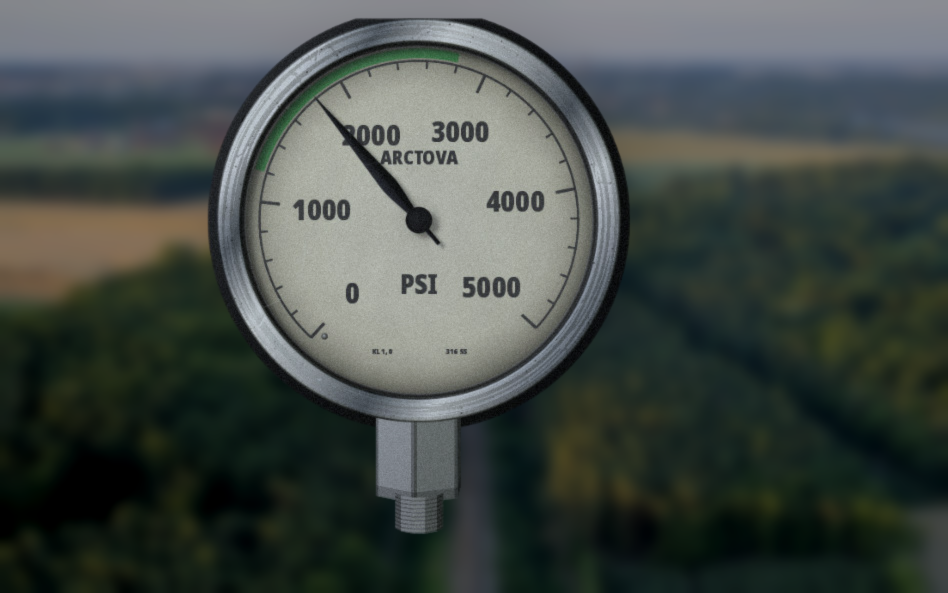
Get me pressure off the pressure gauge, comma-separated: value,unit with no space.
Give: 1800,psi
